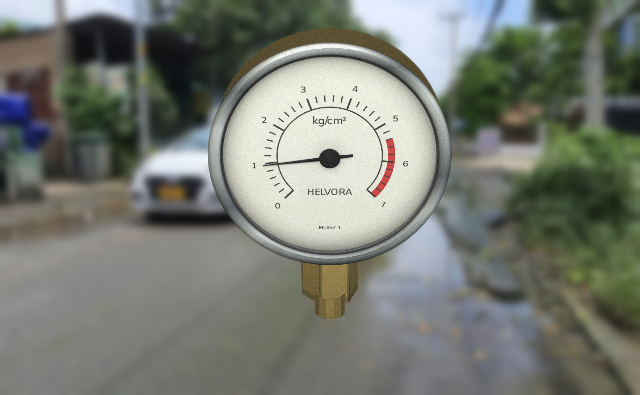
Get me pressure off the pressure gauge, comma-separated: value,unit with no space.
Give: 1,kg/cm²
